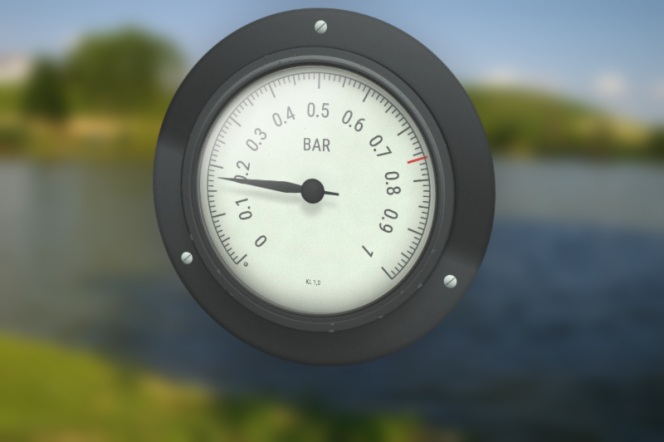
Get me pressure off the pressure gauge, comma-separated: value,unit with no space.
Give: 0.18,bar
